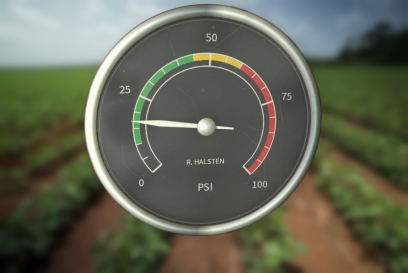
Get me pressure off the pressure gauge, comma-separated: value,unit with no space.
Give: 17.5,psi
